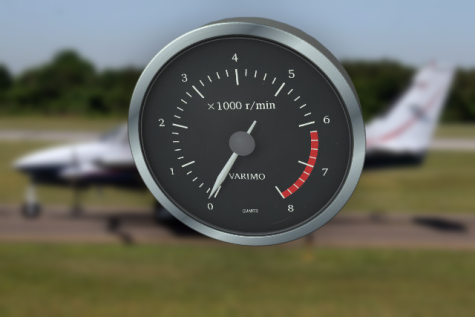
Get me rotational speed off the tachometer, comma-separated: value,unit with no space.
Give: 100,rpm
